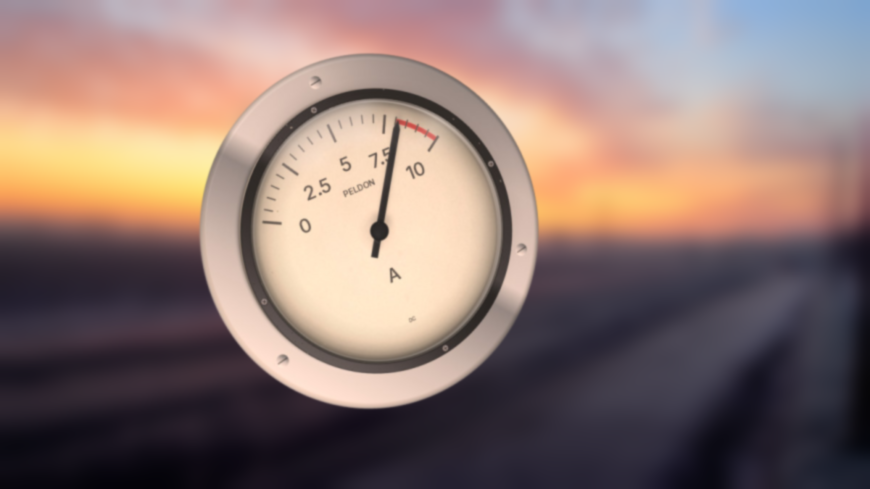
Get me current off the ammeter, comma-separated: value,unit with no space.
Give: 8,A
